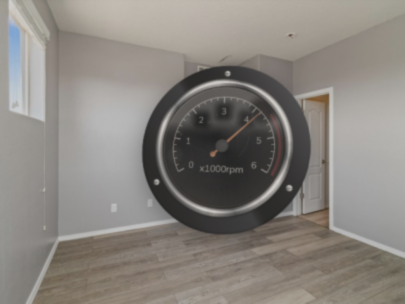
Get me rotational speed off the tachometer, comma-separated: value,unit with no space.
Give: 4200,rpm
